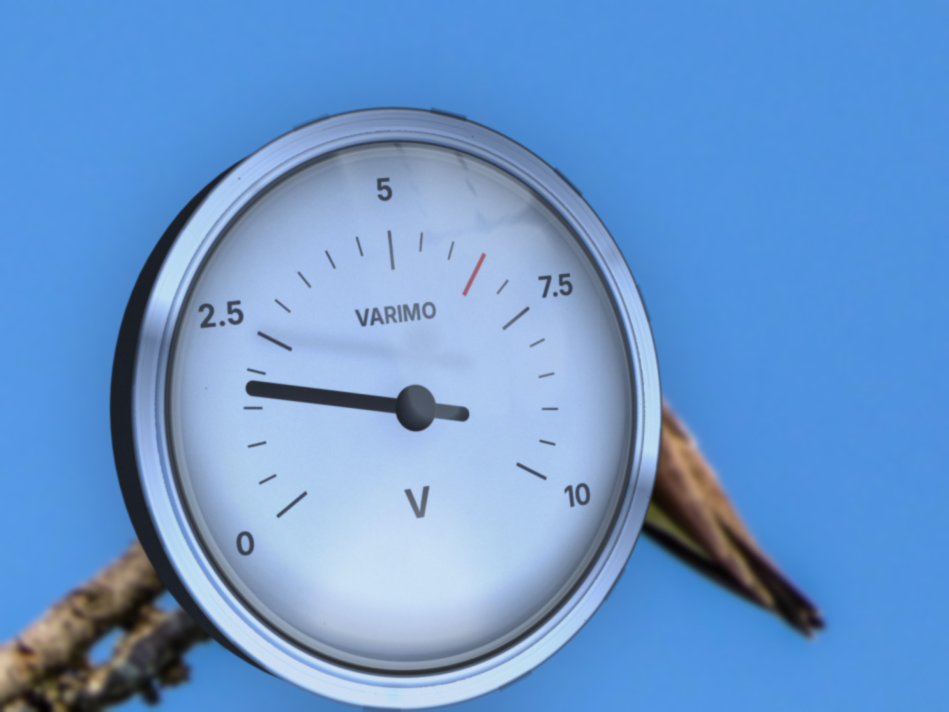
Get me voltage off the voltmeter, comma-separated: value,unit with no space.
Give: 1.75,V
